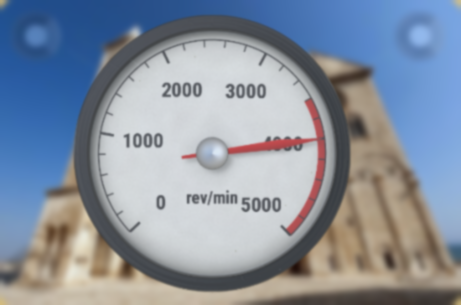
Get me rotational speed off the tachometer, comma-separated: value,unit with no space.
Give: 4000,rpm
